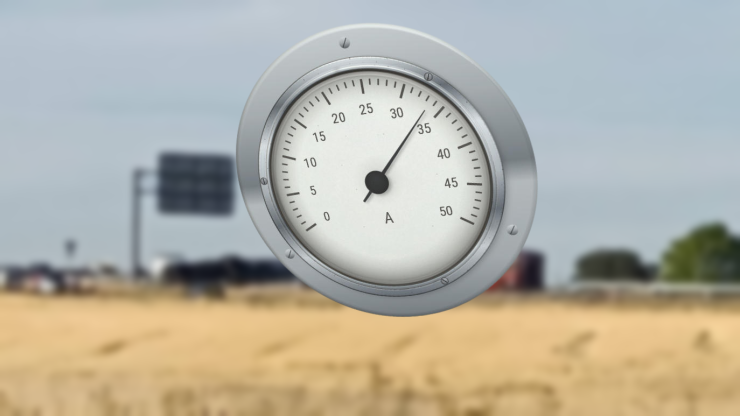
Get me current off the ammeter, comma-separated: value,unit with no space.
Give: 33.5,A
